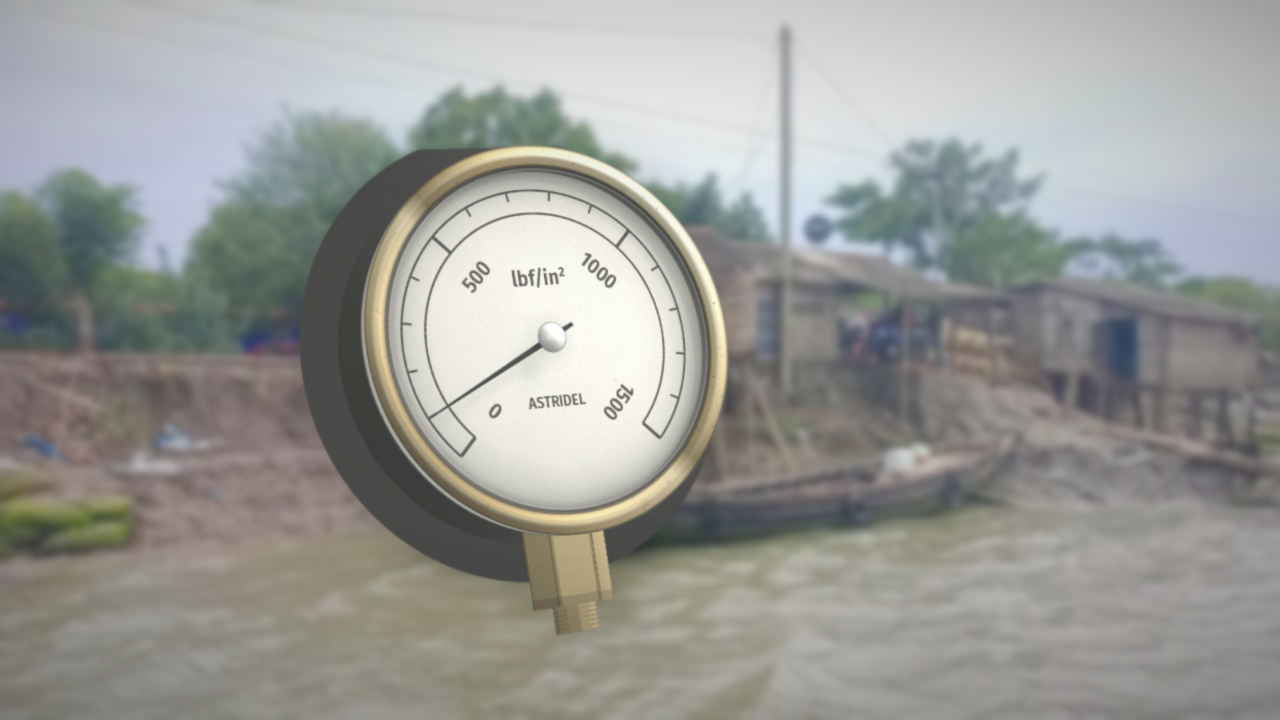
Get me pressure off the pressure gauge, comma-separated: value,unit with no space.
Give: 100,psi
